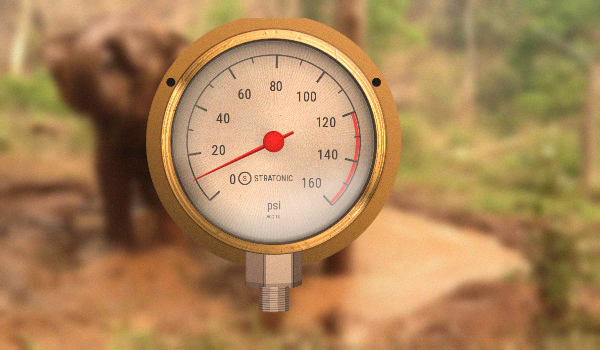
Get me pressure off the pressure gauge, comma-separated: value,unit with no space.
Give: 10,psi
